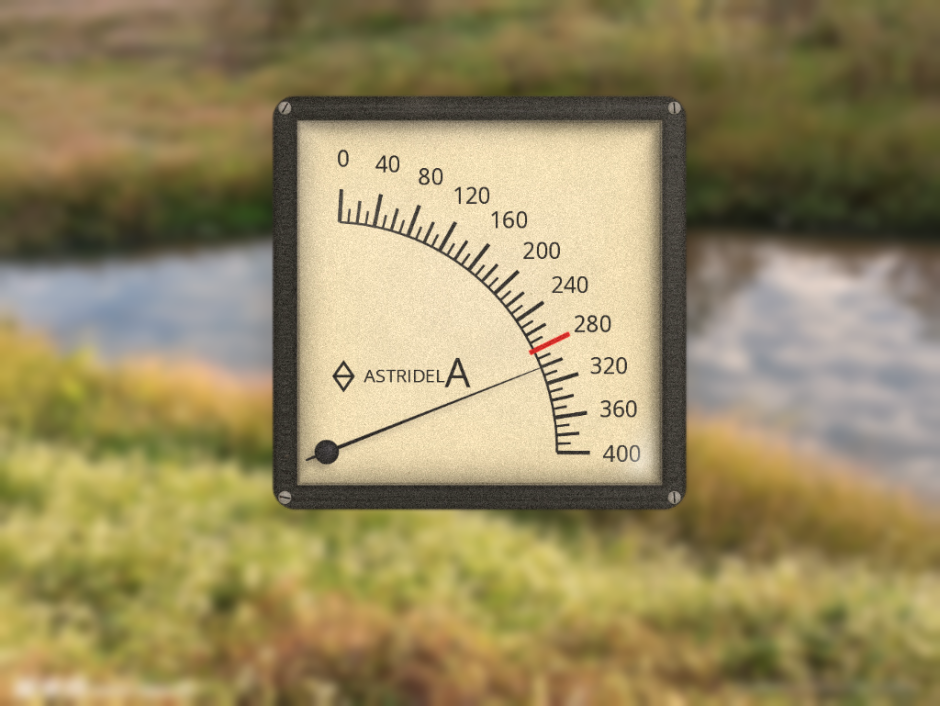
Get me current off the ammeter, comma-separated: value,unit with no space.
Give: 300,A
